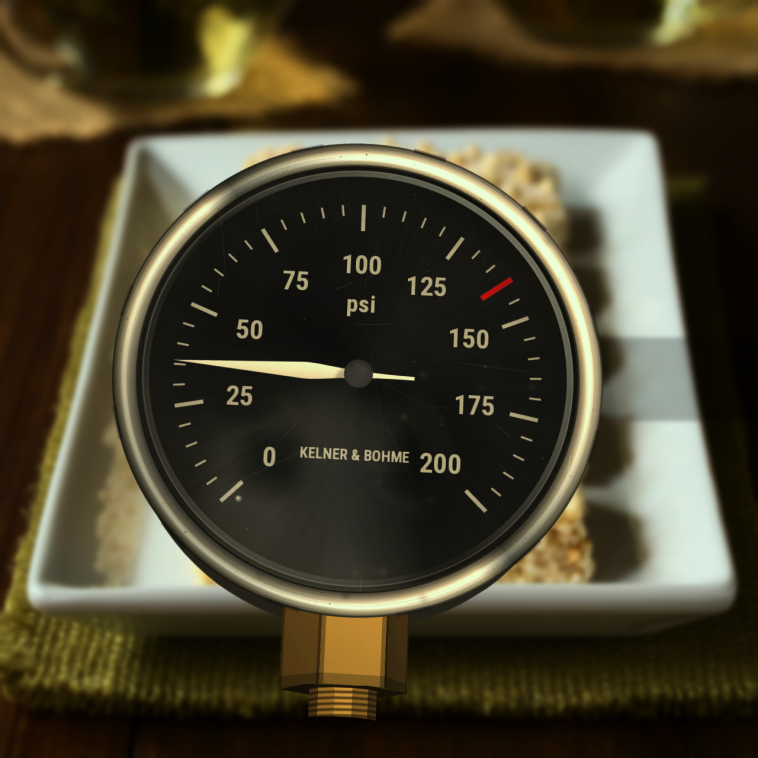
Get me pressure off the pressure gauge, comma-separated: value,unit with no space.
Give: 35,psi
